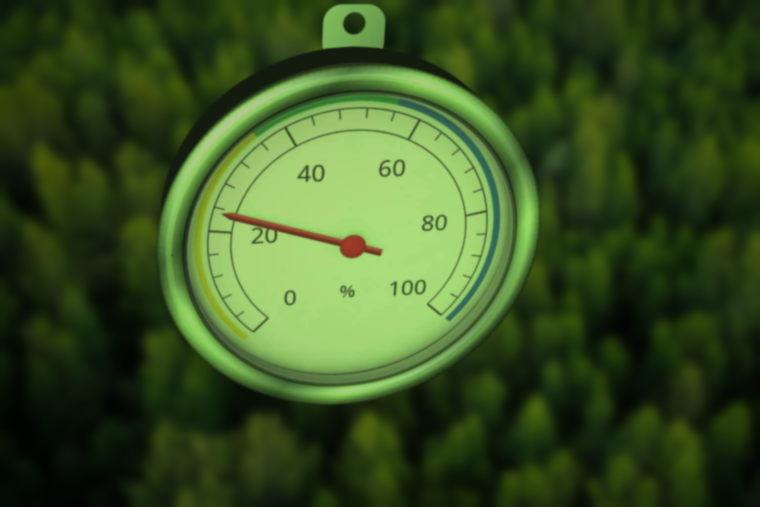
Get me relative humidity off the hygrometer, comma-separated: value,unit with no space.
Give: 24,%
